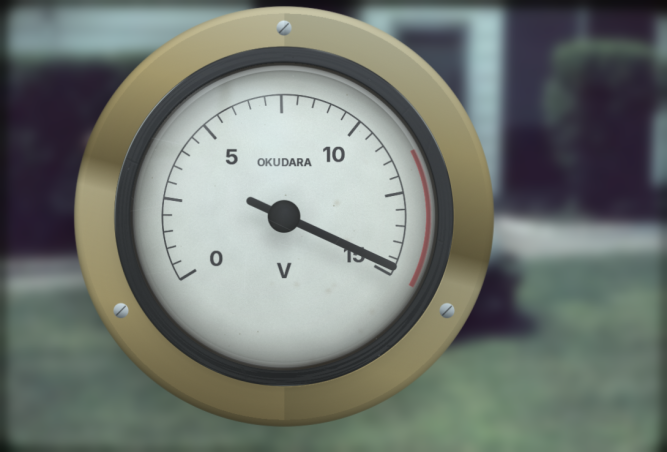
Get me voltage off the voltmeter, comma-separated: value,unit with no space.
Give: 14.75,V
